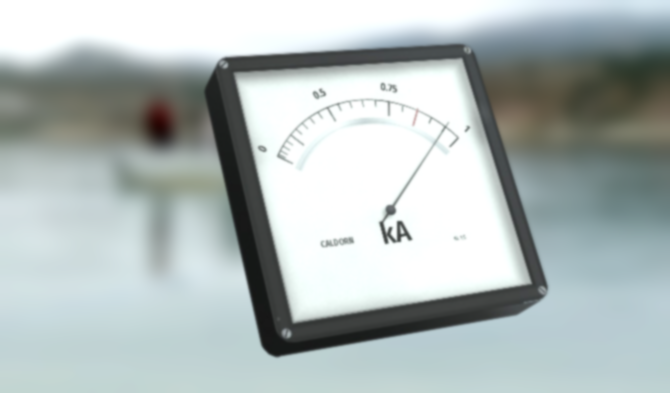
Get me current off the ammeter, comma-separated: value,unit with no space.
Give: 0.95,kA
